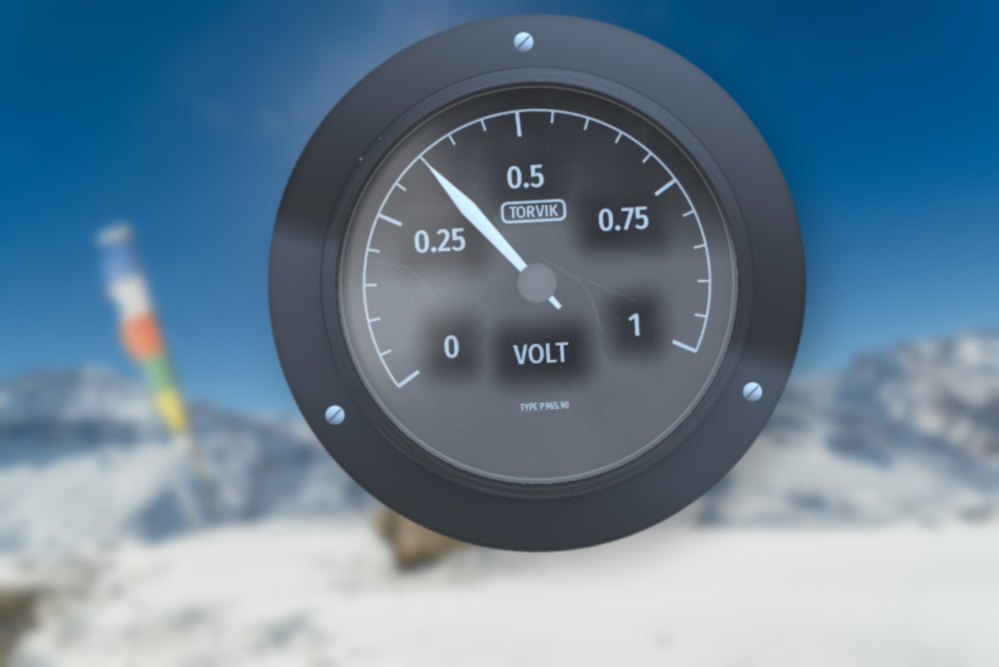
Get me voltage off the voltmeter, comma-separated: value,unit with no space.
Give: 0.35,V
